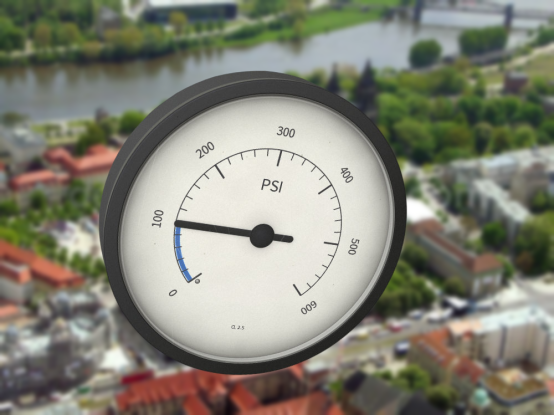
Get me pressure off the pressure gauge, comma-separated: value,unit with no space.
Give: 100,psi
